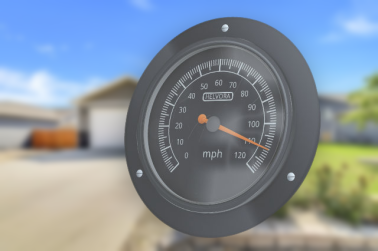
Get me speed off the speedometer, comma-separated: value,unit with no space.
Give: 110,mph
